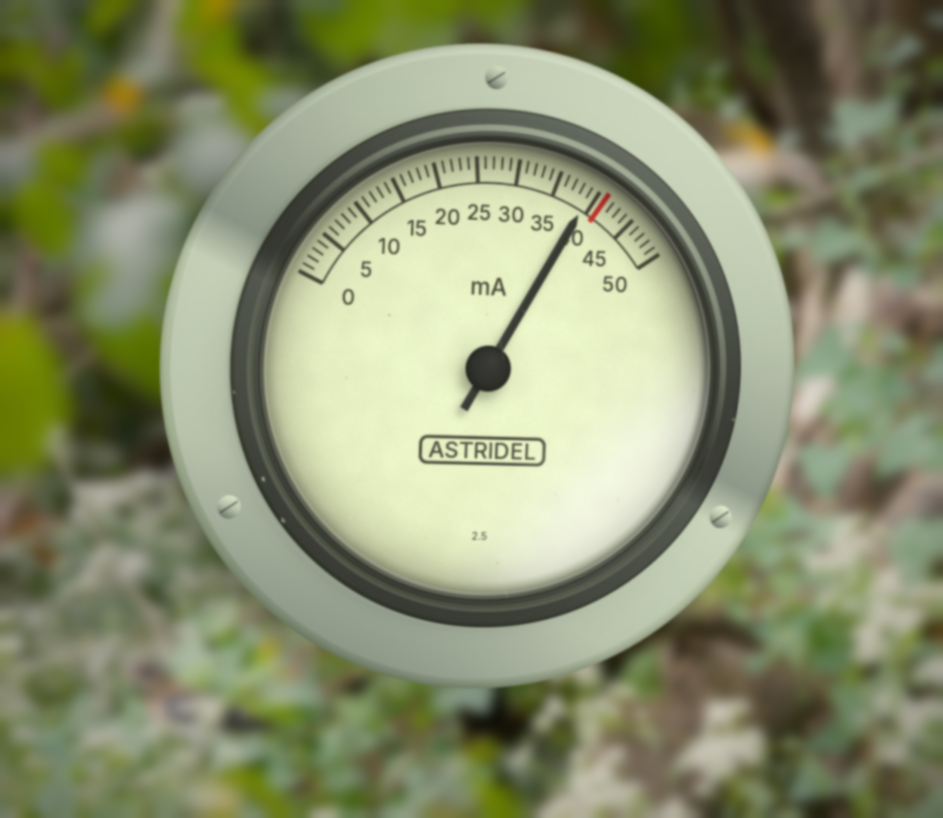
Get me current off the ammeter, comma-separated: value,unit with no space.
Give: 39,mA
